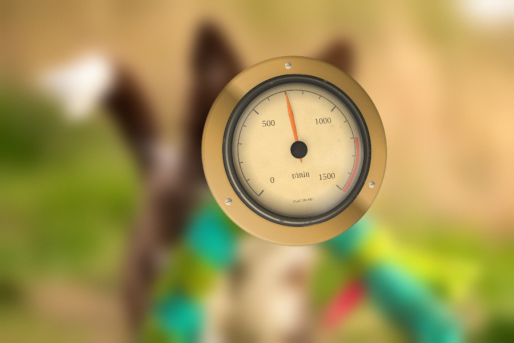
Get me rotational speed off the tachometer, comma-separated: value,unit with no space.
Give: 700,rpm
